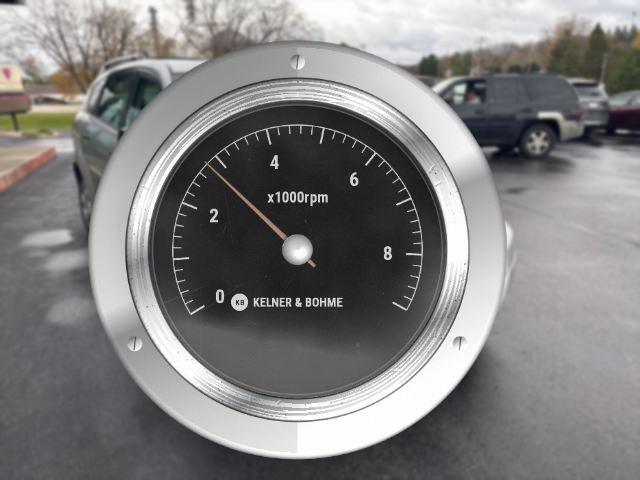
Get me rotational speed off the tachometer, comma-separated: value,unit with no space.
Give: 2800,rpm
